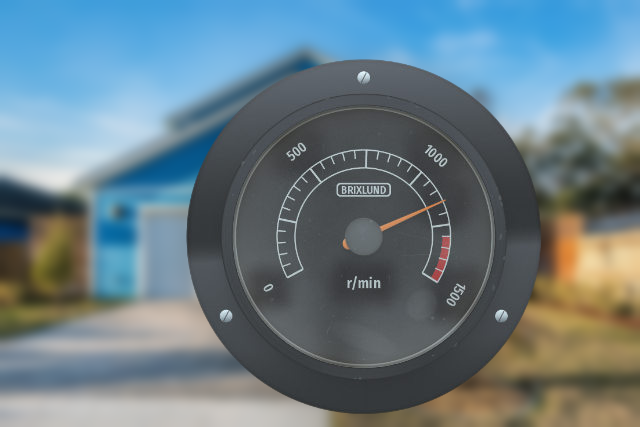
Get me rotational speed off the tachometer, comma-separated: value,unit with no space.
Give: 1150,rpm
